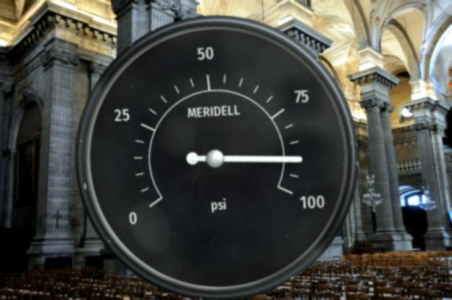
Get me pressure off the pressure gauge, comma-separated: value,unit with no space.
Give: 90,psi
